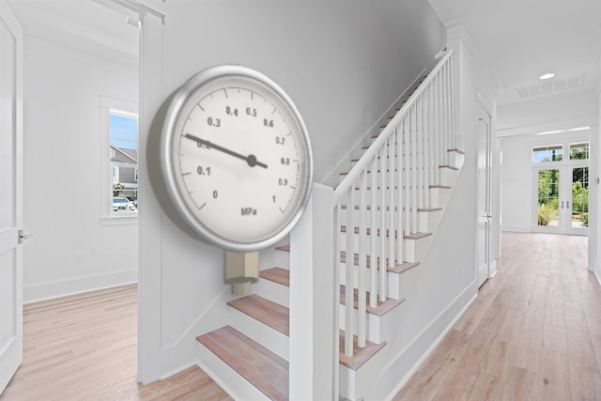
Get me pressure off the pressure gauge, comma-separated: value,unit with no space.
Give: 0.2,MPa
